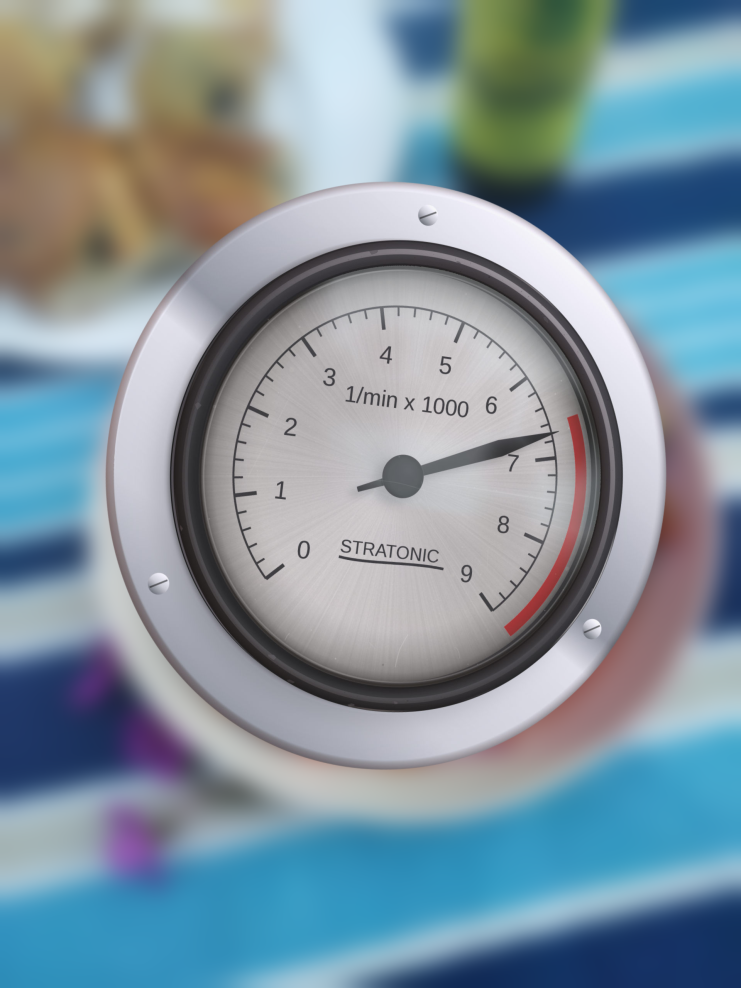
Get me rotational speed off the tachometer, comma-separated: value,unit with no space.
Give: 6700,rpm
